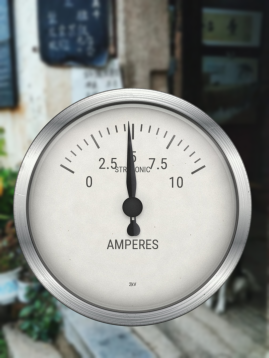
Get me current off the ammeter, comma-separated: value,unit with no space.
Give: 4.75,A
